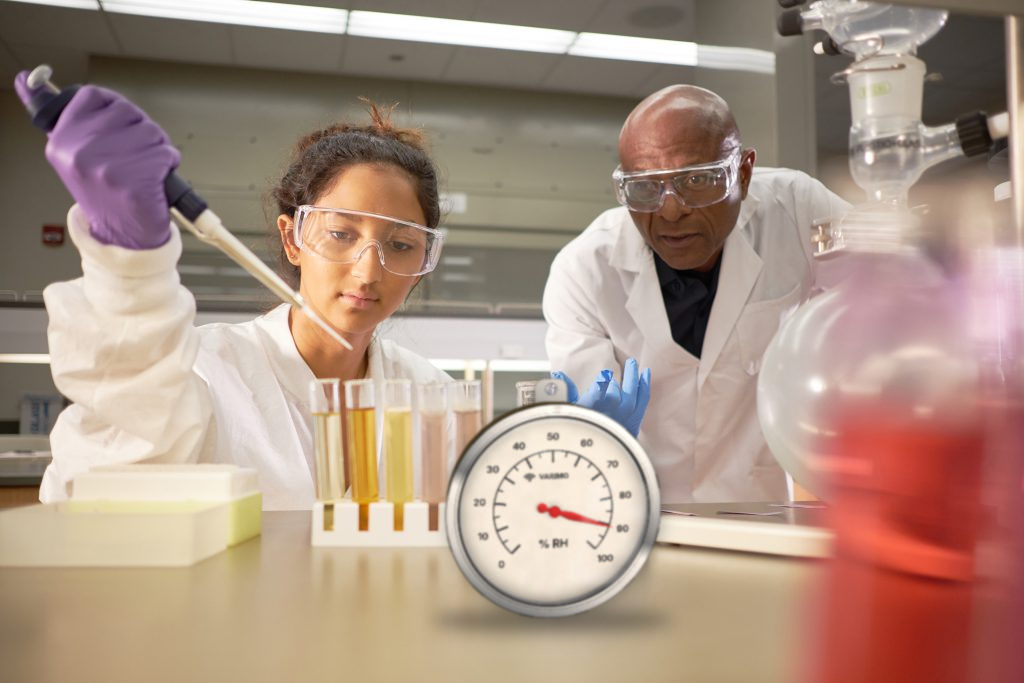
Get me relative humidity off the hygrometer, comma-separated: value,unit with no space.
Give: 90,%
